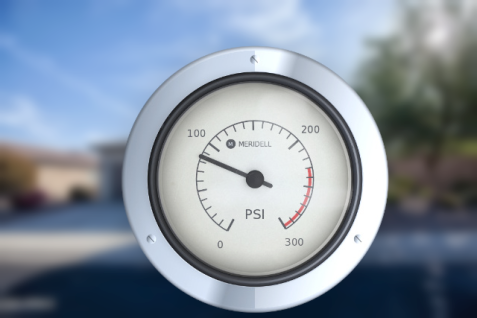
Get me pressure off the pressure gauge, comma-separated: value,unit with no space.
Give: 85,psi
